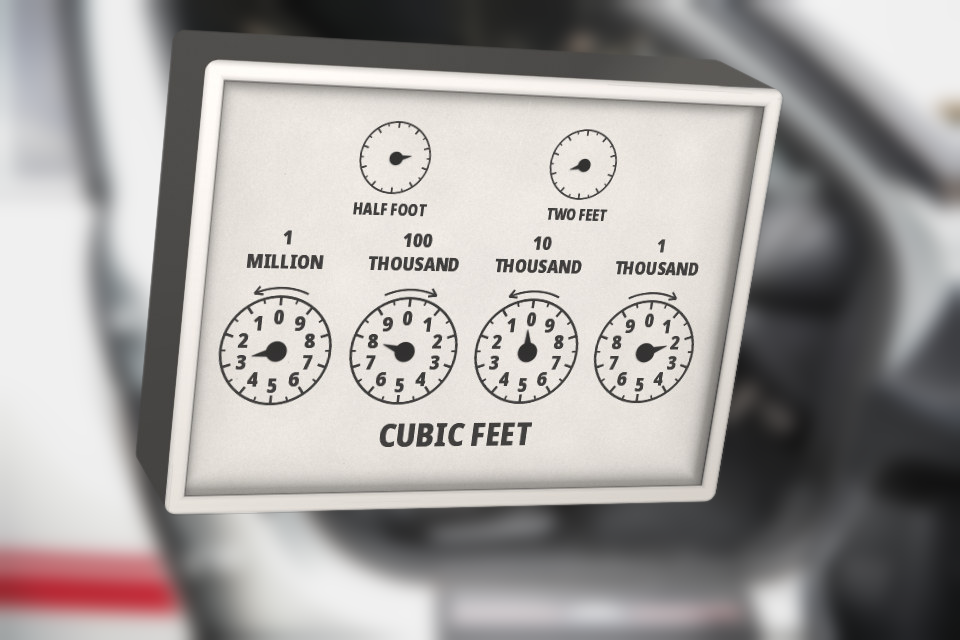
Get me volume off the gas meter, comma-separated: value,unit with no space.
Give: 280200,ft³
